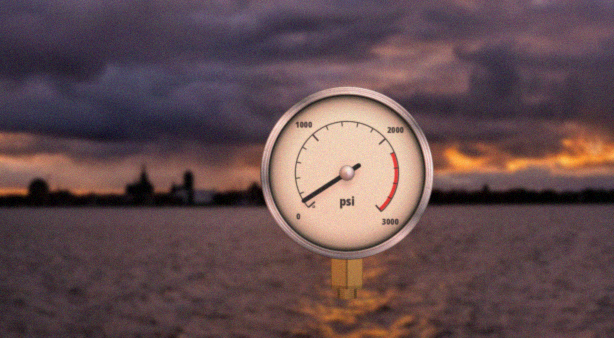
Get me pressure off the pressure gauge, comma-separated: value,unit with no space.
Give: 100,psi
